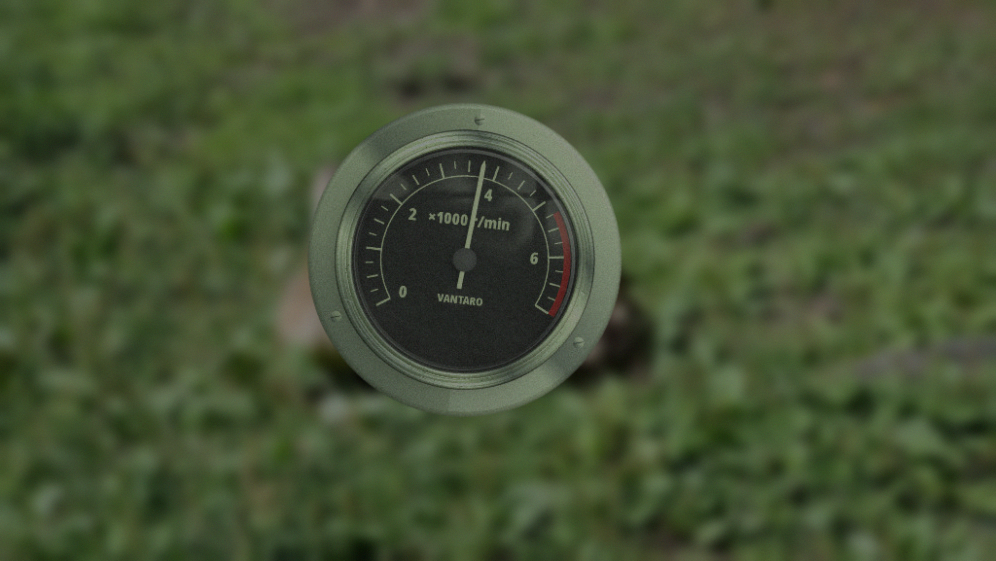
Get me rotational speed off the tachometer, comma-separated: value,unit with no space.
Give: 3750,rpm
